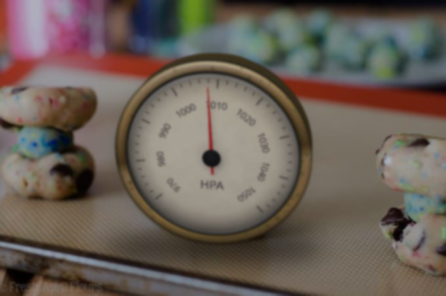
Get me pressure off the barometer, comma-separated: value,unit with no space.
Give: 1008,hPa
